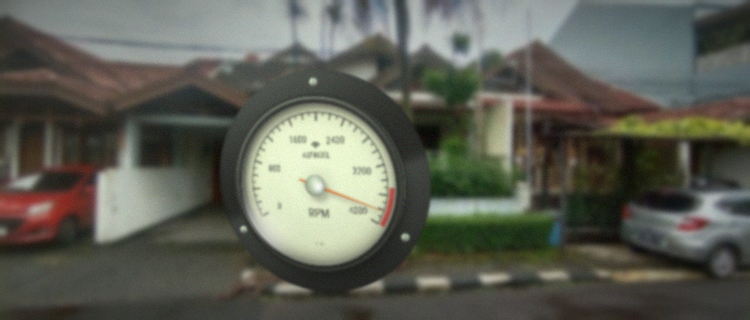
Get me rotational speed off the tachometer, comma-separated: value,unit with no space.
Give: 3800,rpm
